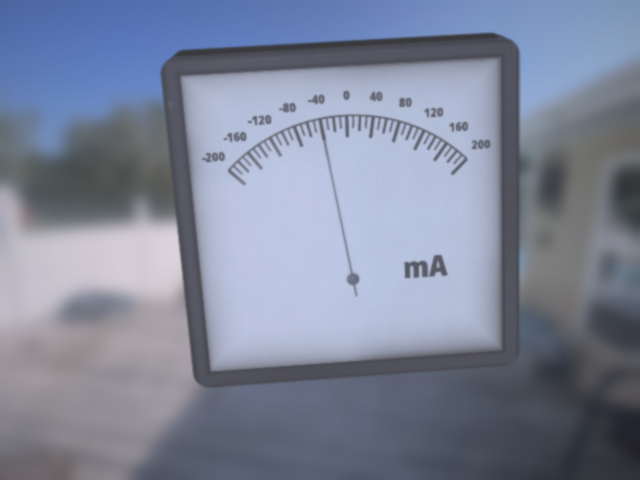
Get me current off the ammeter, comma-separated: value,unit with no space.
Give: -40,mA
